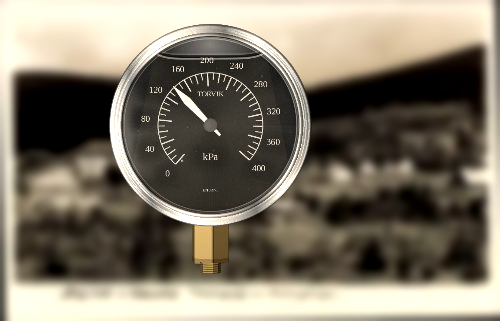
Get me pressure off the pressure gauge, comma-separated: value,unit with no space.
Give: 140,kPa
